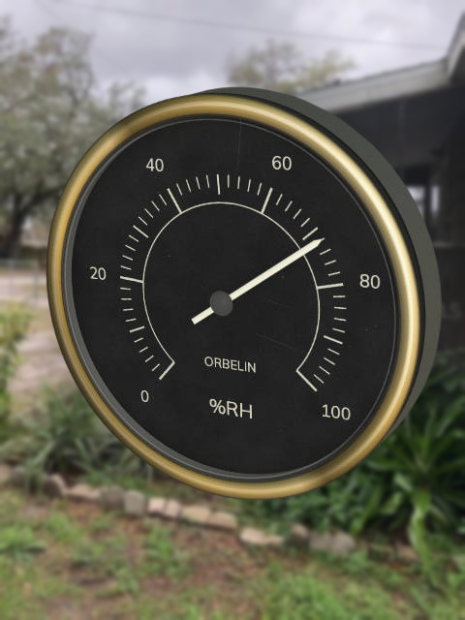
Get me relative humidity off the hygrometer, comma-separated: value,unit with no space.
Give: 72,%
